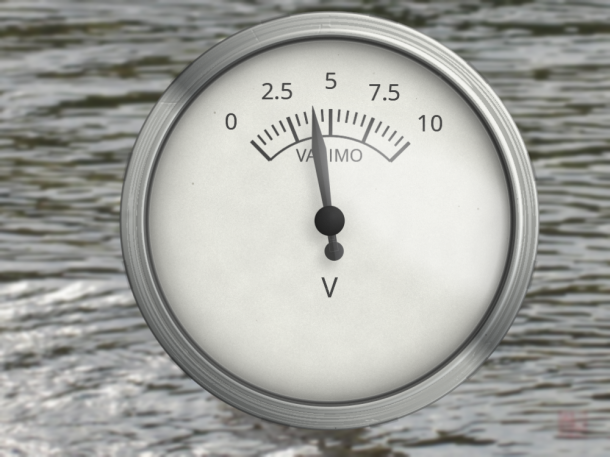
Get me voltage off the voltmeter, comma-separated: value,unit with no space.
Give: 4,V
